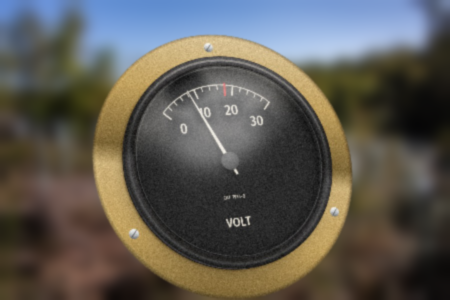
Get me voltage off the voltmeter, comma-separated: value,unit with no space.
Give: 8,V
